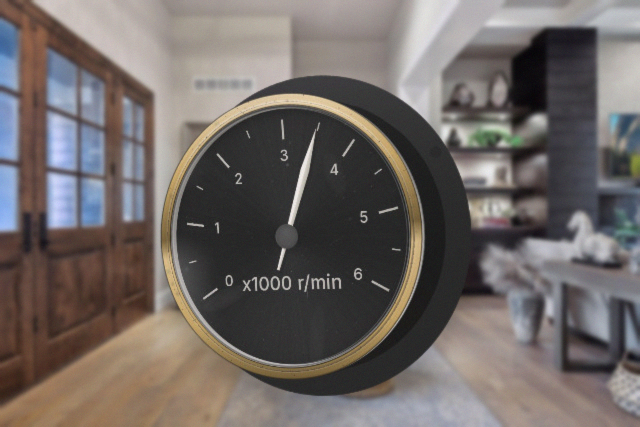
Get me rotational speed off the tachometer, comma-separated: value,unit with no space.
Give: 3500,rpm
